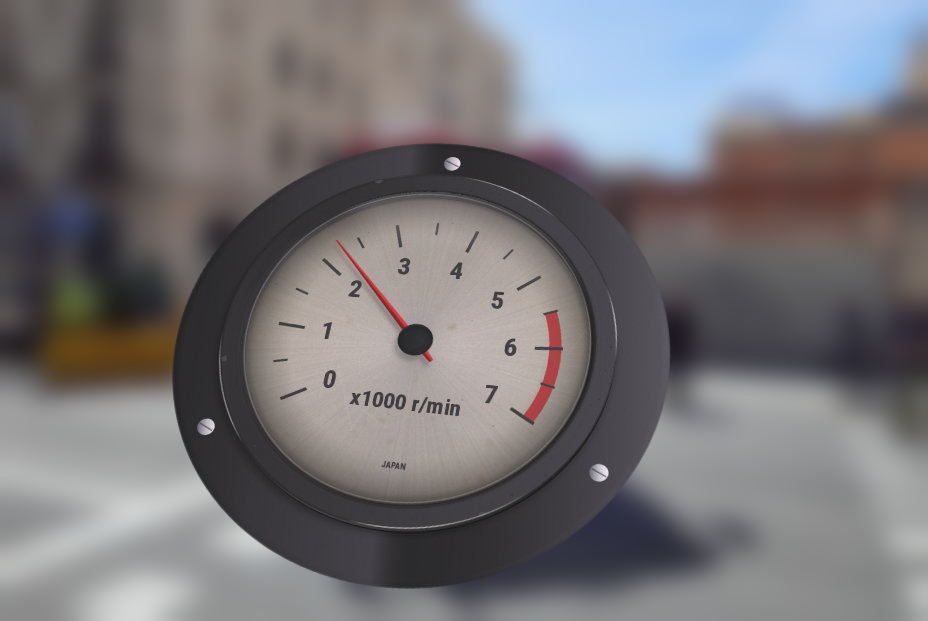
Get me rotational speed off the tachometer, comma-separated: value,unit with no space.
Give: 2250,rpm
